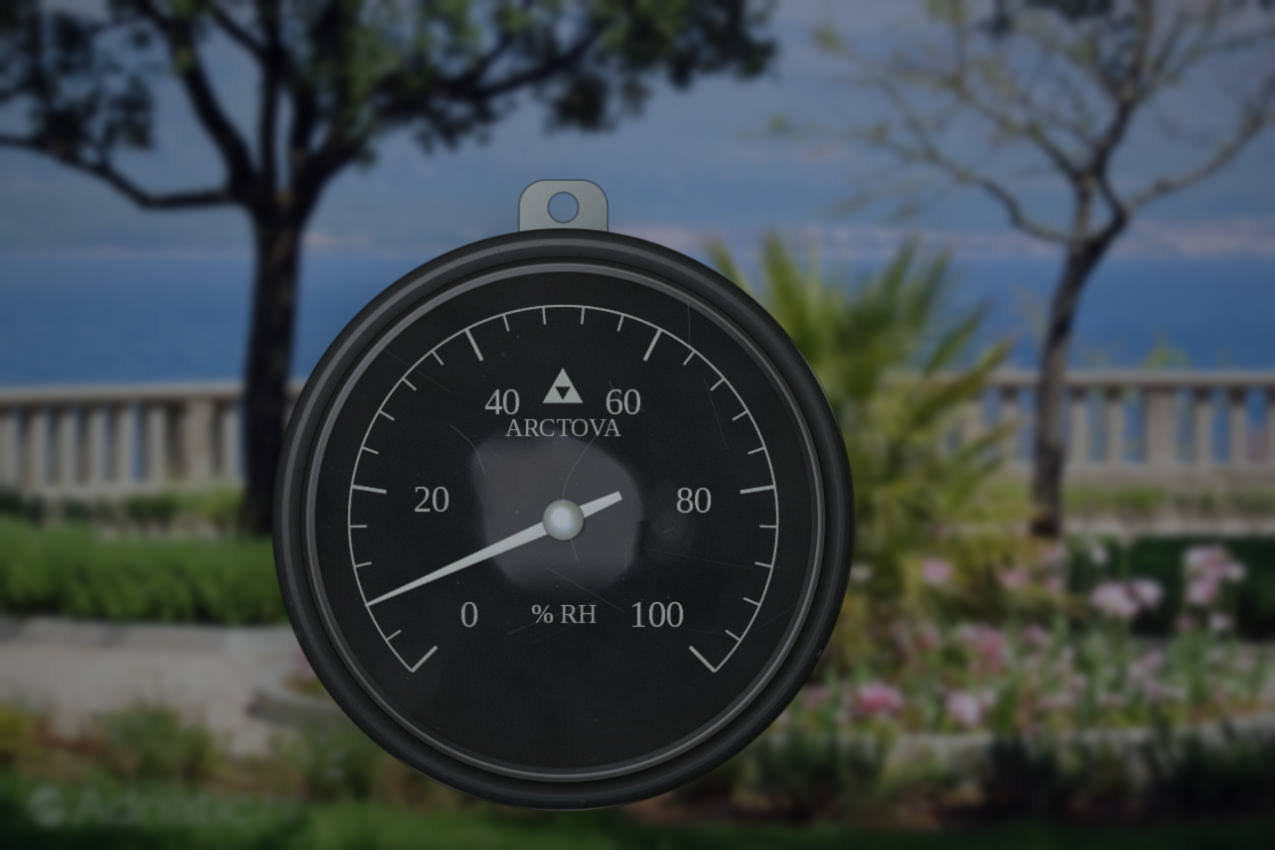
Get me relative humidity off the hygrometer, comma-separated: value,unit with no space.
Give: 8,%
